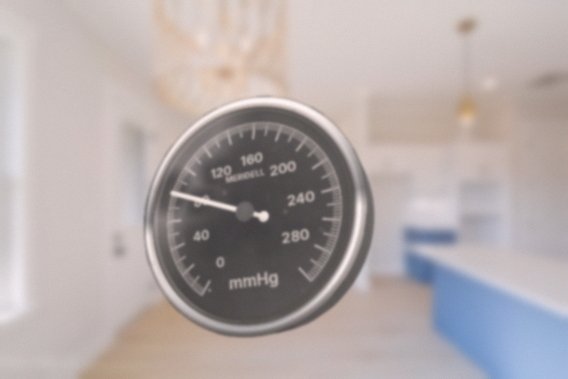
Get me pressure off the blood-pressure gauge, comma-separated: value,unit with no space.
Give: 80,mmHg
